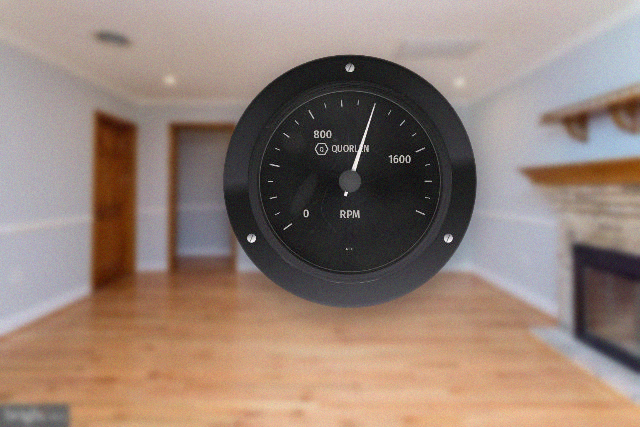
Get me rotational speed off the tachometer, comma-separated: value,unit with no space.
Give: 1200,rpm
